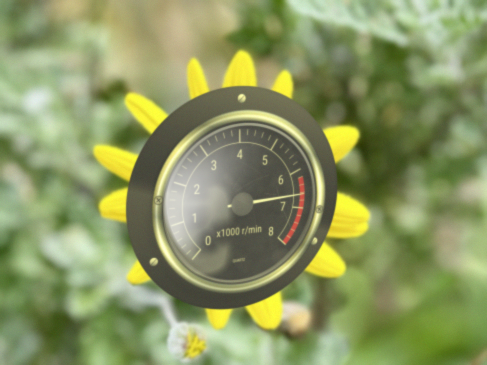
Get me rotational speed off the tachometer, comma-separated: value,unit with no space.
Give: 6600,rpm
